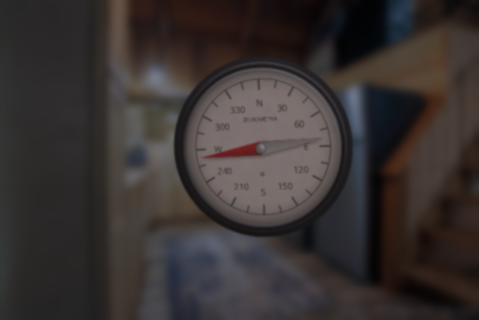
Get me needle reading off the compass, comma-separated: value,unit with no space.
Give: 262.5,°
